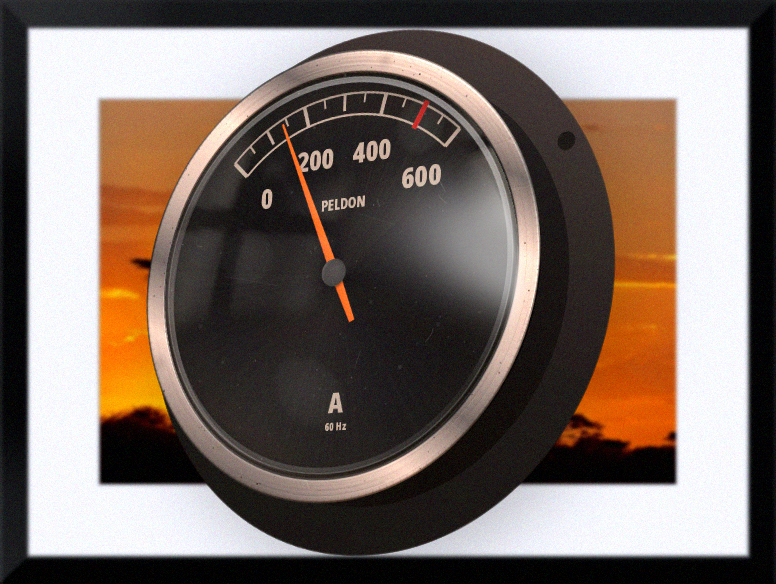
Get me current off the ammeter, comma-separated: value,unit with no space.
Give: 150,A
